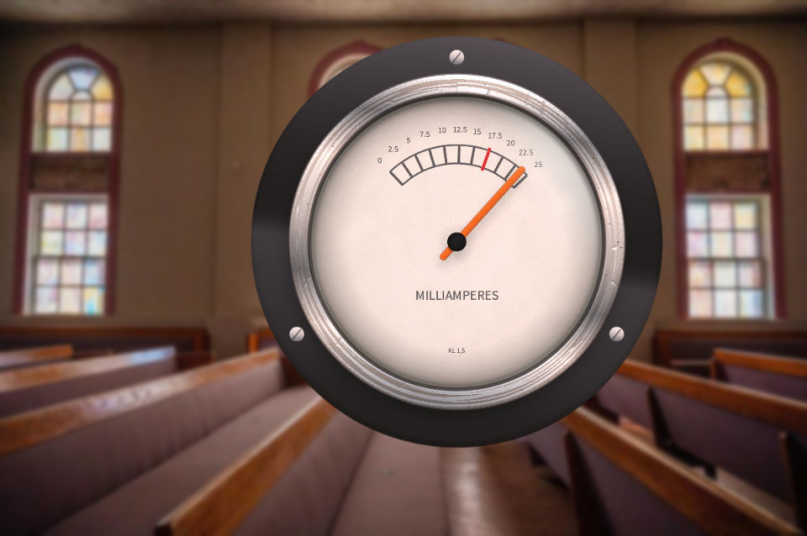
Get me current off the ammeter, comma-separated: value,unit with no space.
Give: 23.75,mA
